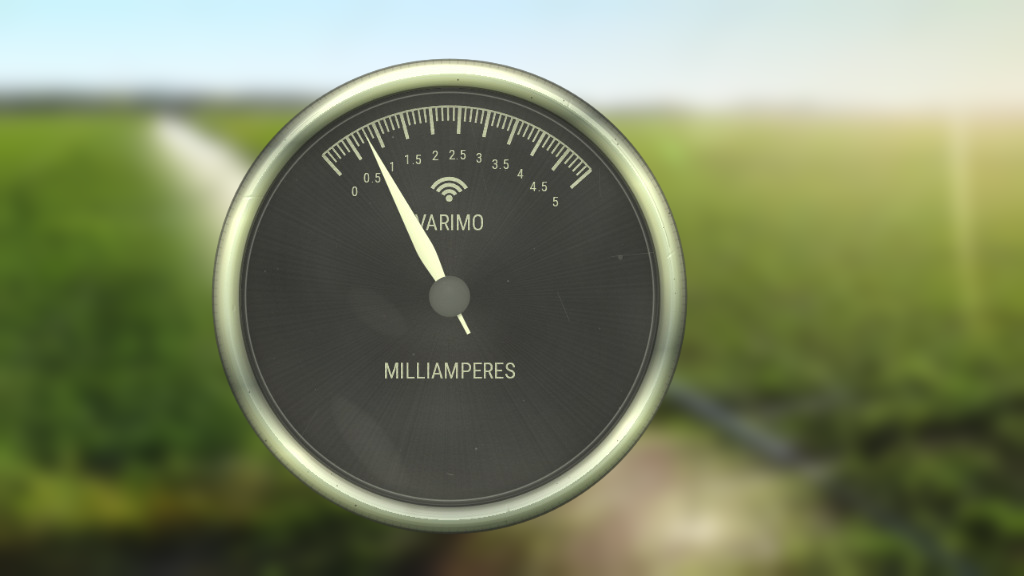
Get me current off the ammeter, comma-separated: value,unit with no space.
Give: 0.8,mA
